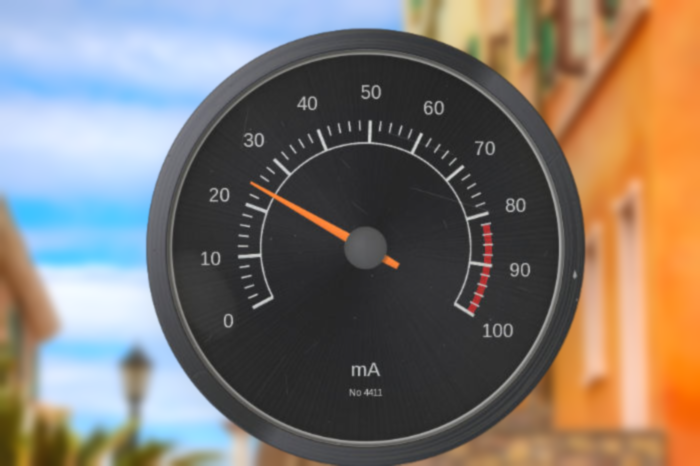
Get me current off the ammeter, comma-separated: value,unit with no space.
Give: 24,mA
